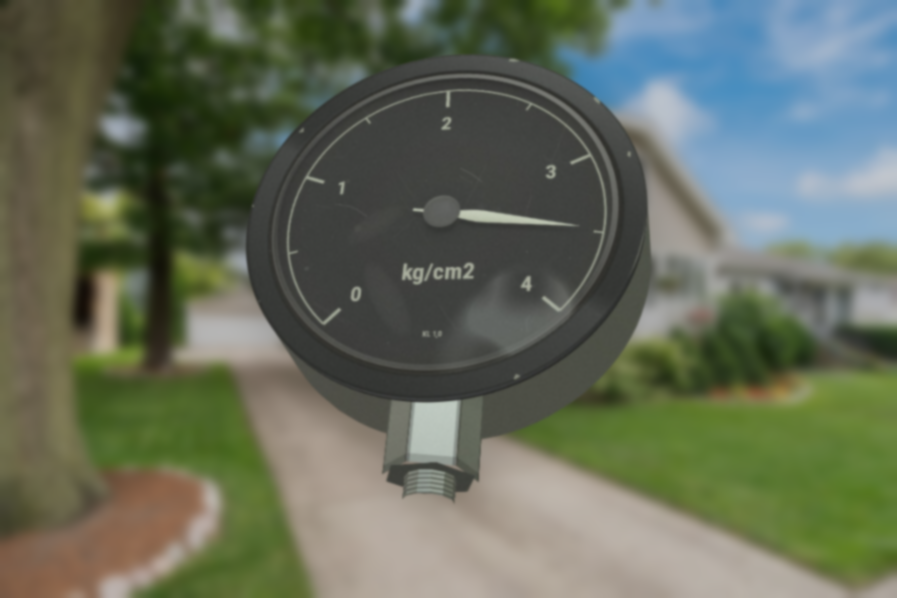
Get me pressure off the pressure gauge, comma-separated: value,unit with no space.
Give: 3.5,kg/cm²
